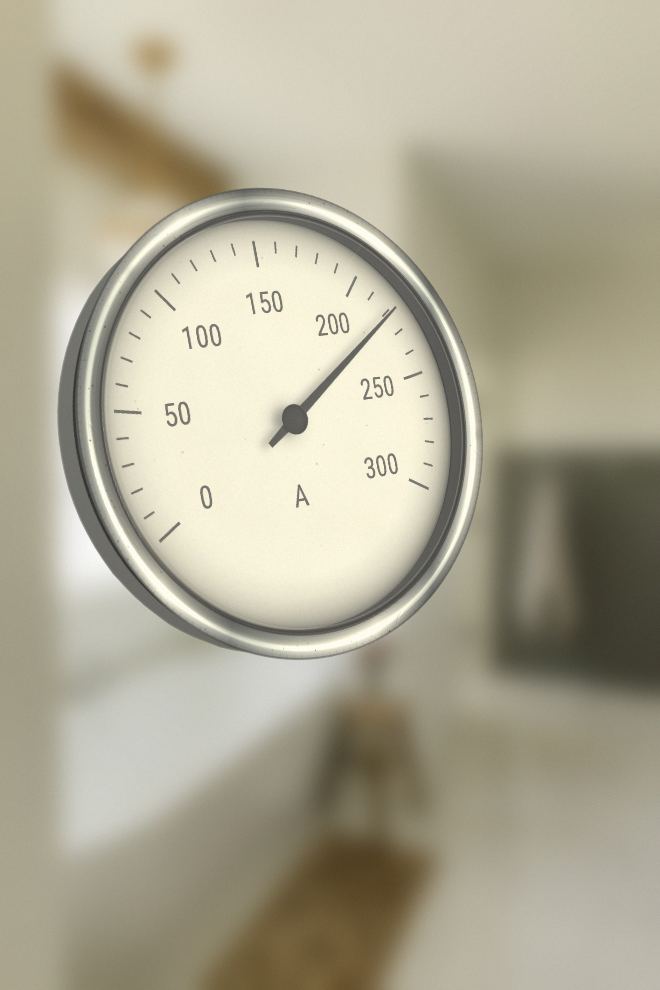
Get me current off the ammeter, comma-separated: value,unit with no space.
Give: 220,A
